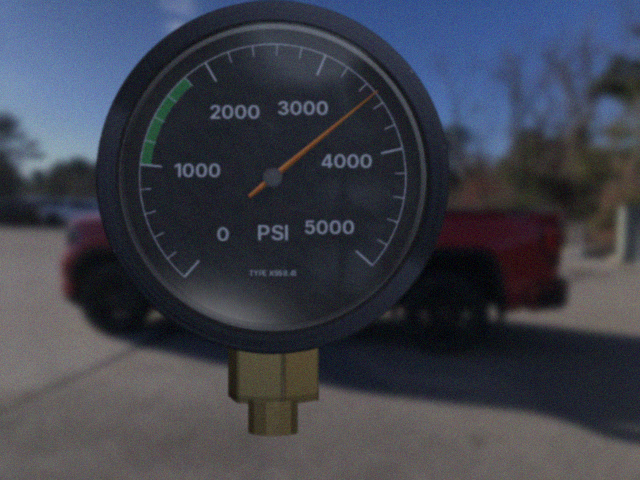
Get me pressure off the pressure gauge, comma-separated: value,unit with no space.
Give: 3500,psi
